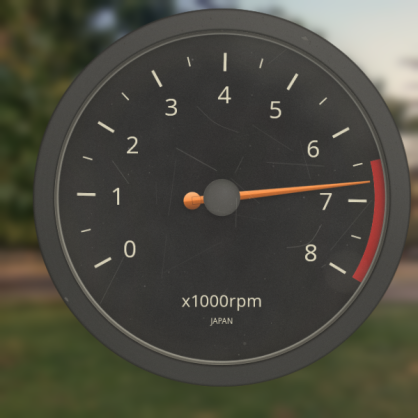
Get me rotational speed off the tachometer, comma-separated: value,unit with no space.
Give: 6750,rpm
